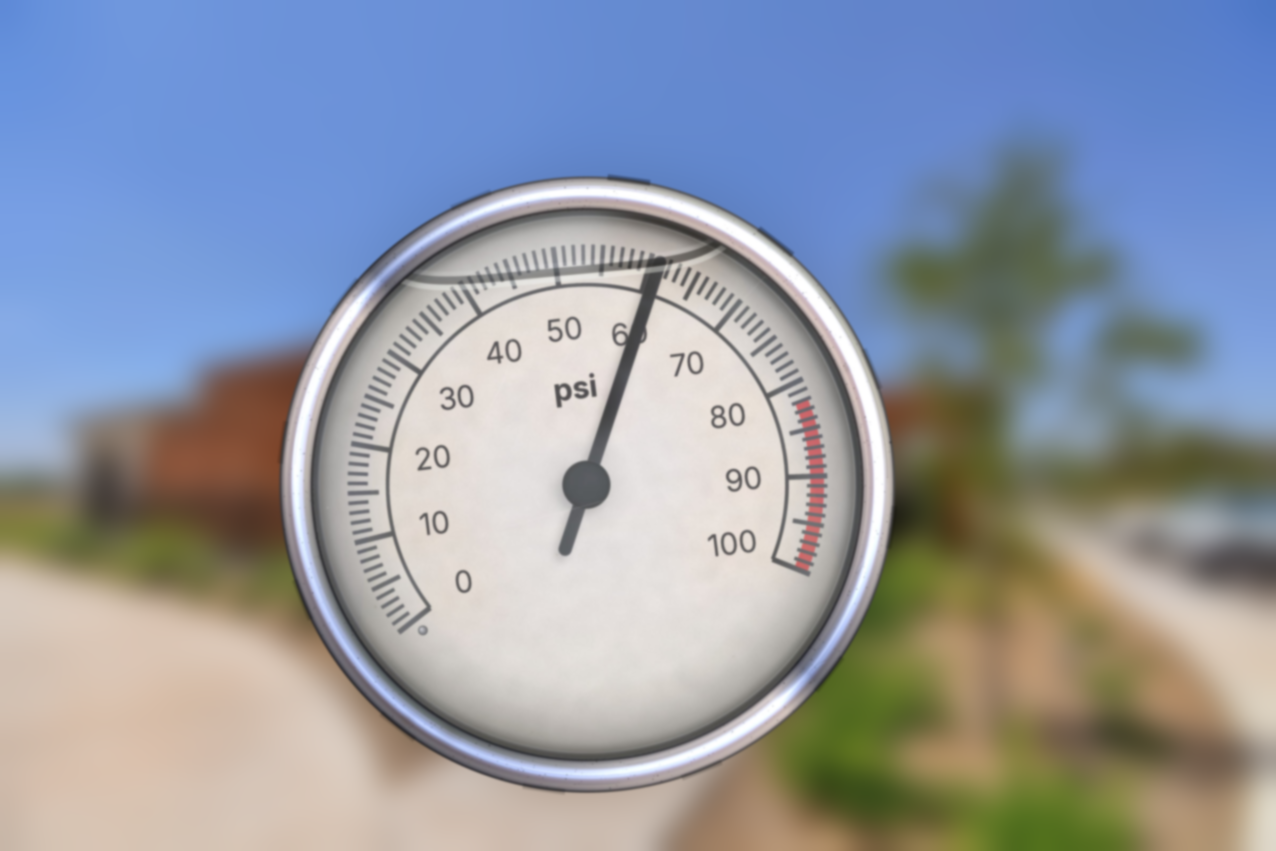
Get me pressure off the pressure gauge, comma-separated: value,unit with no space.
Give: 61,psi
